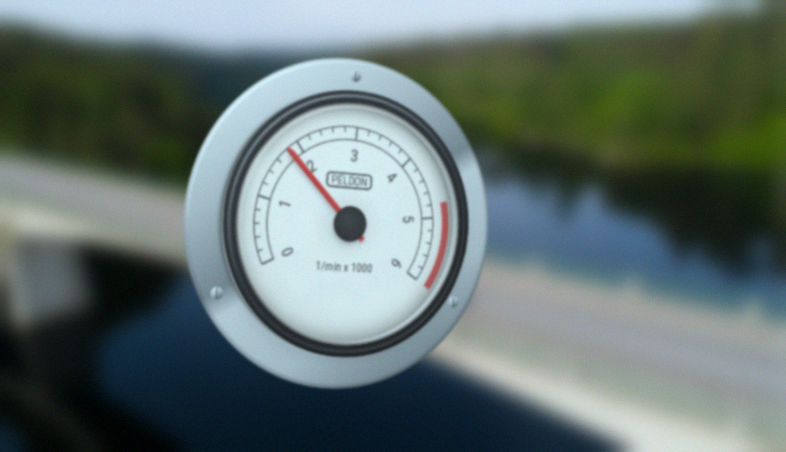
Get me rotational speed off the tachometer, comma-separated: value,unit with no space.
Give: 1800,rpm
